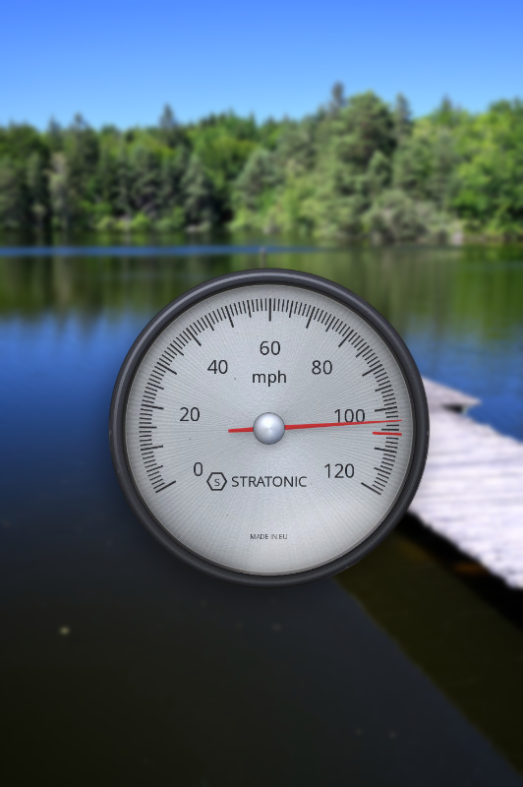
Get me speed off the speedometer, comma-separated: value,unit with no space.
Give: 103,mph
